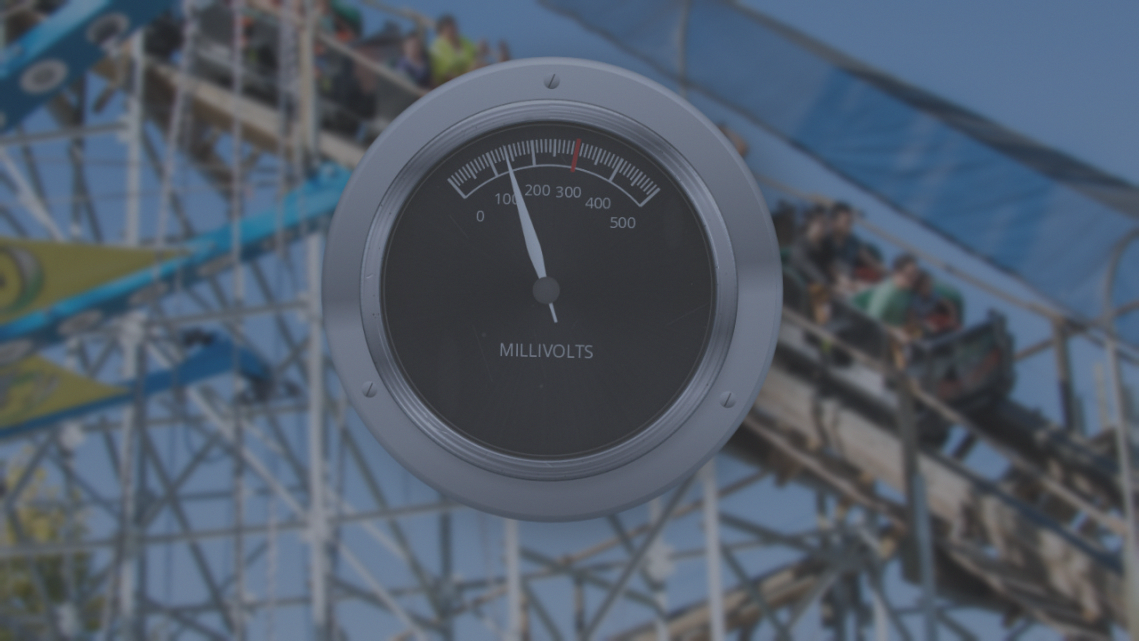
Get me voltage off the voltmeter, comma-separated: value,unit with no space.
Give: 140,mV
